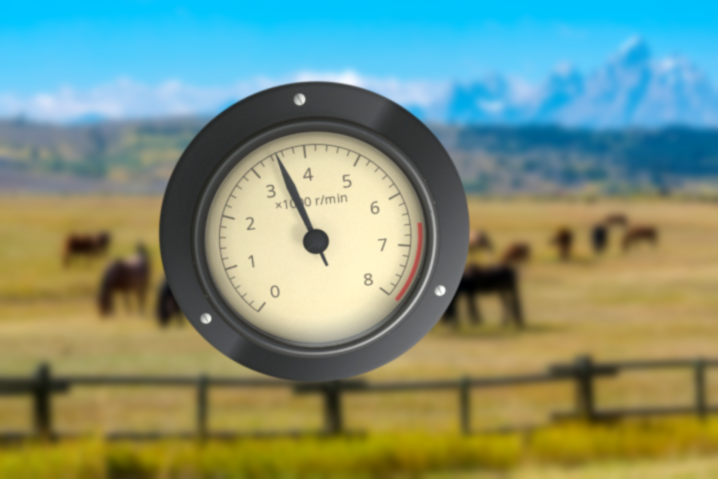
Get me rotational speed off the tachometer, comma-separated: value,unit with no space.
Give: 3500,rpm
